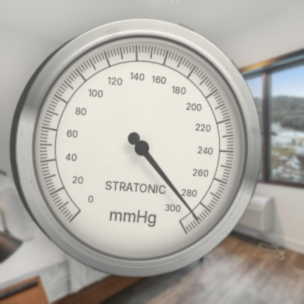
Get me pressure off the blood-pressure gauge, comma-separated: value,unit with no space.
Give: 290,mmHg
